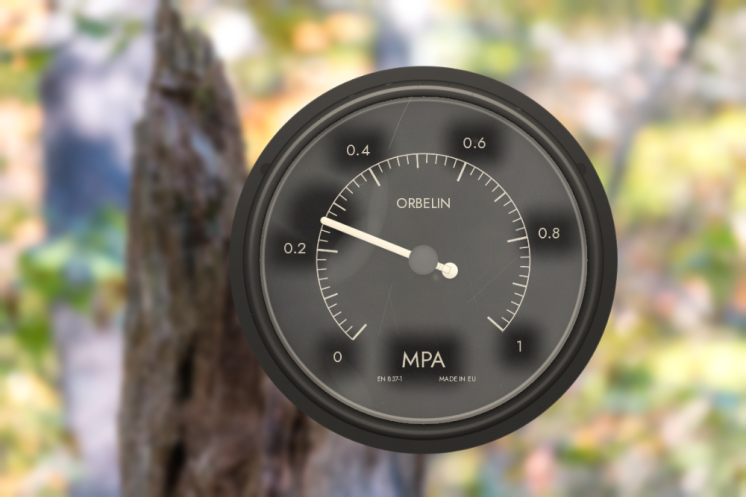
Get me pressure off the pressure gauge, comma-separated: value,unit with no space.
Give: 0.26,MPa
